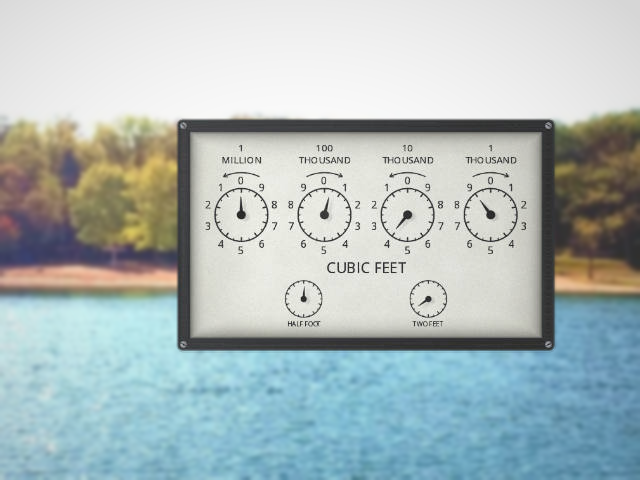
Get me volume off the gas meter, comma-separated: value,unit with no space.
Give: 3900,ft³
